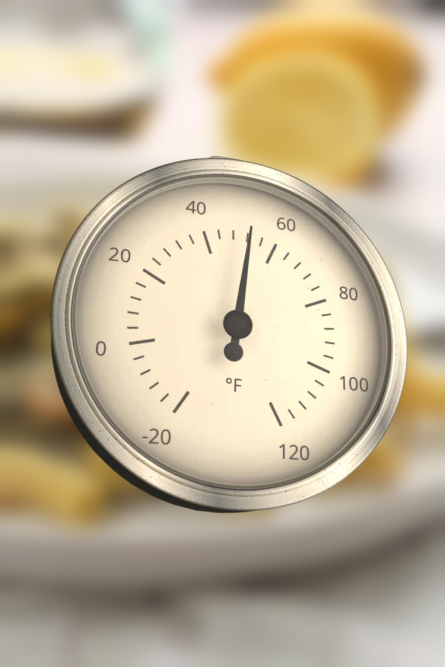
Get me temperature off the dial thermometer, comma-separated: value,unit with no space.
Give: 52,°F
